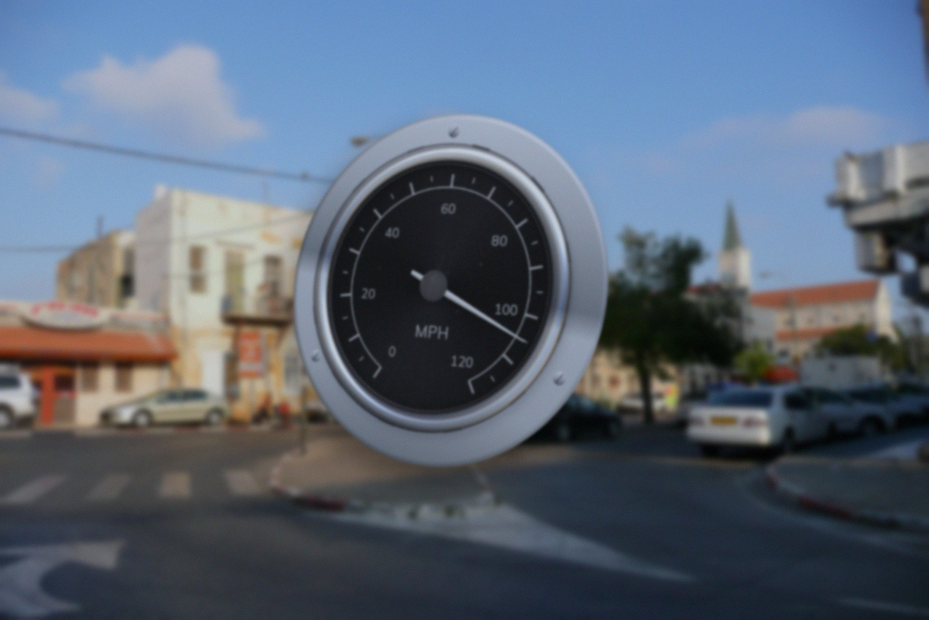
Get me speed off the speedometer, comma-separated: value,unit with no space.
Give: 105,mph
